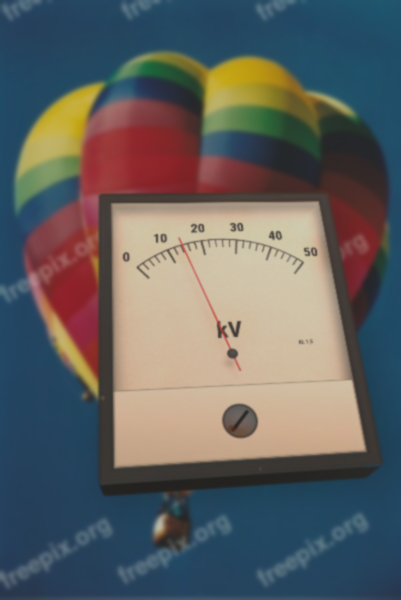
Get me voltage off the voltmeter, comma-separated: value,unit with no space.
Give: 14,kV
